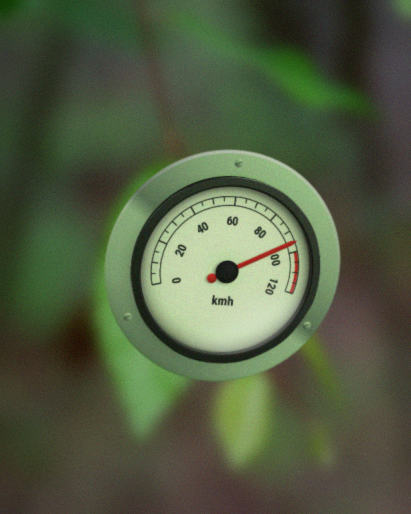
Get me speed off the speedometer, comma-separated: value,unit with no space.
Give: 95,km/h
